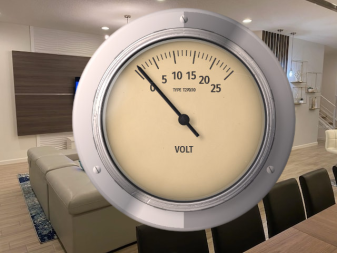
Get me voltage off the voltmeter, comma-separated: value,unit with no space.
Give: 1,V
